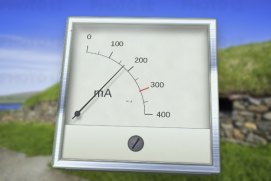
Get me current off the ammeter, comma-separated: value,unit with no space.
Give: 175,mA
